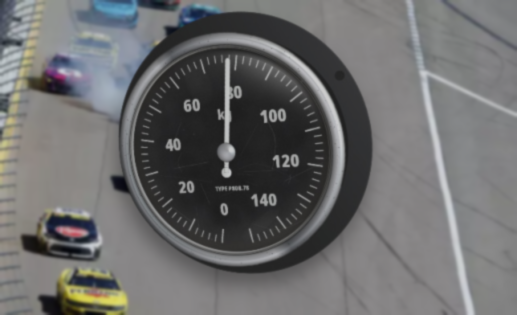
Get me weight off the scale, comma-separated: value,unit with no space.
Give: 78,kg
